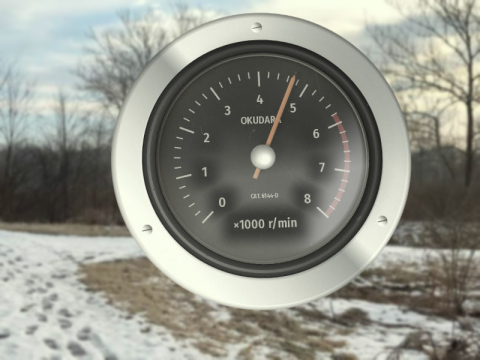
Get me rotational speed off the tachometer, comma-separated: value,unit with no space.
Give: 4700,rpm
